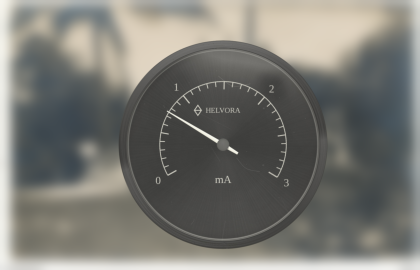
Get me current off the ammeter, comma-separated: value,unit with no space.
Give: 0.75,mA
